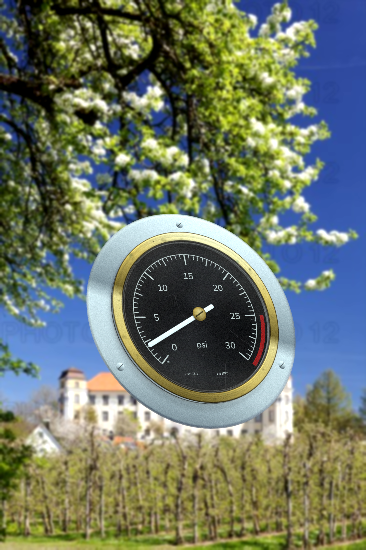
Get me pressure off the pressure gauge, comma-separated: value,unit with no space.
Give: 2,psi
